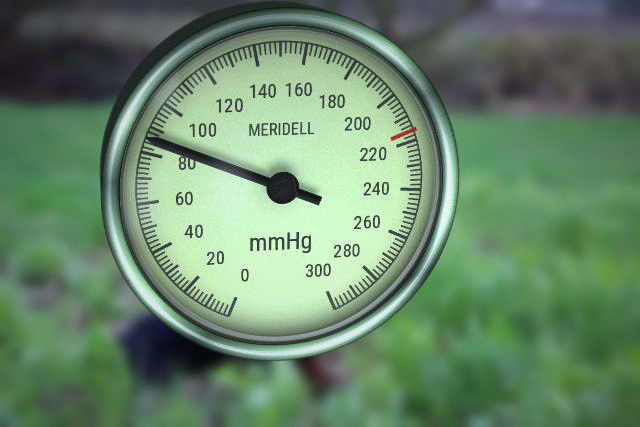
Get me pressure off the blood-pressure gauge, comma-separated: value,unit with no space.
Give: 86,mmHg
